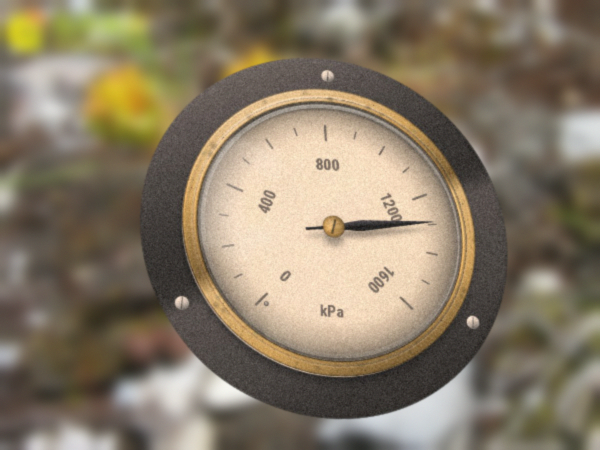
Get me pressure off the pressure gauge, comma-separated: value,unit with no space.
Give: 1300,kPa
